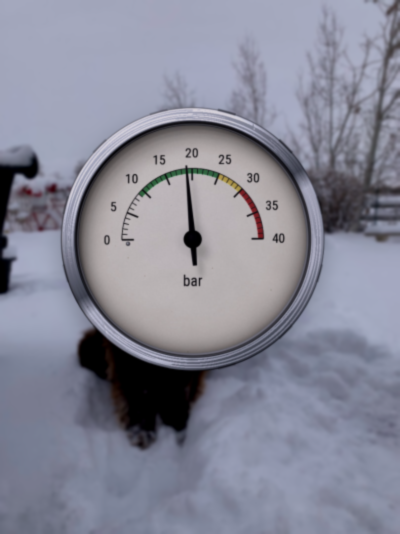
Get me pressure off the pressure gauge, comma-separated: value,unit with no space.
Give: 19,bar
